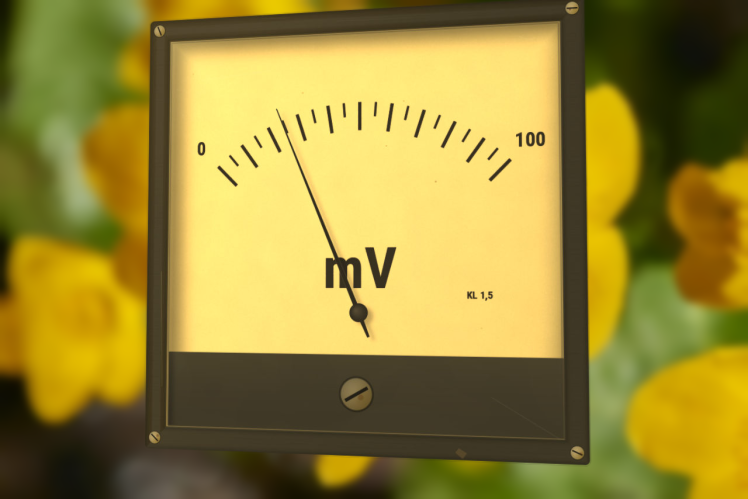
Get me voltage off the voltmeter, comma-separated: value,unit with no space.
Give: 25,mV
